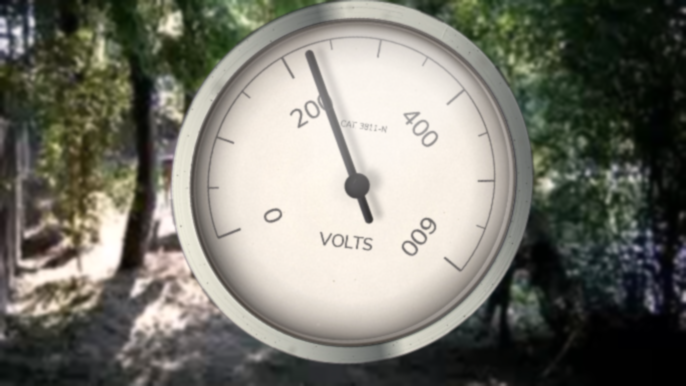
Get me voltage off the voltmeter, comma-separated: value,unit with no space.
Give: 225,V
